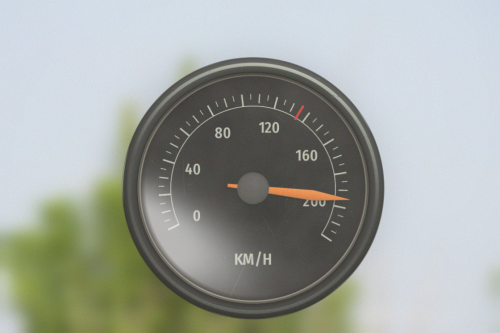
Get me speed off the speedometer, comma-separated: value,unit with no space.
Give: 195,km/h
